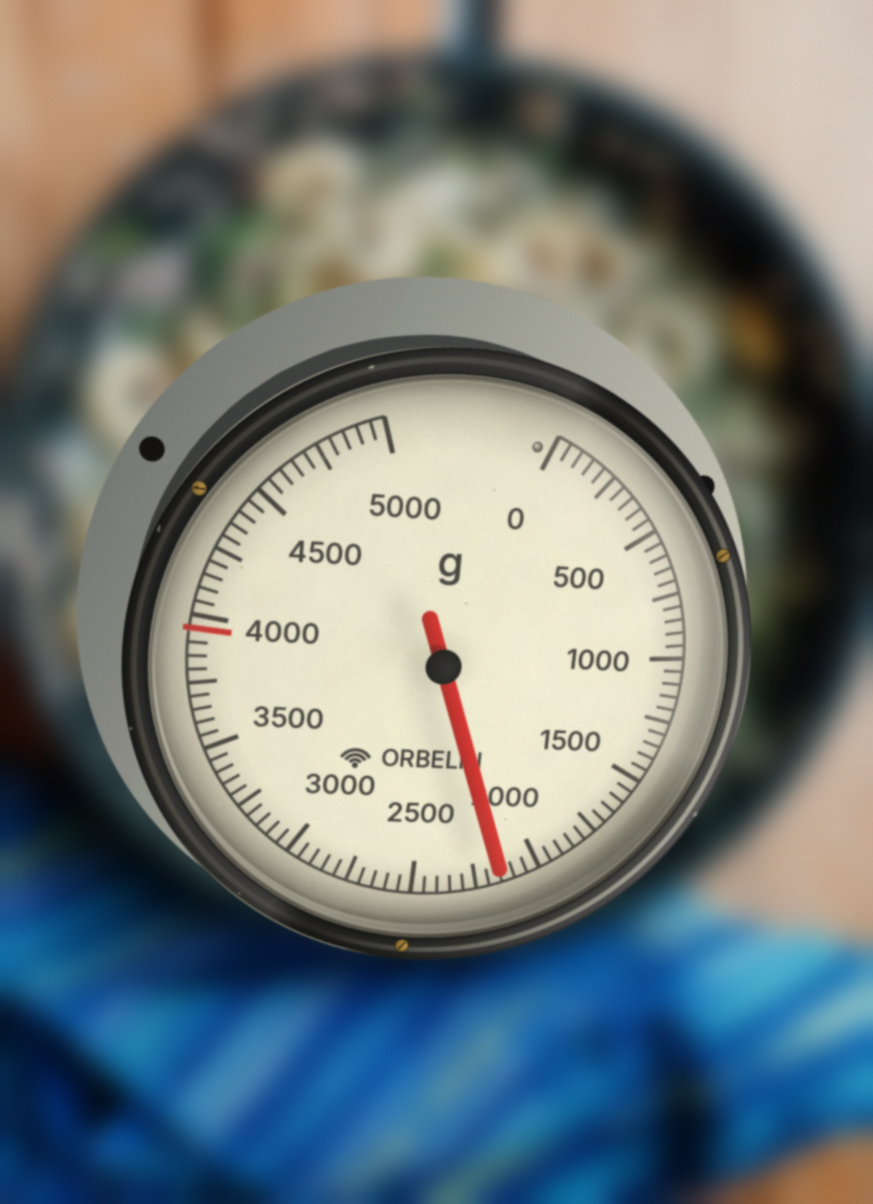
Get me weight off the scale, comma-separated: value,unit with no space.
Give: 2150,g
